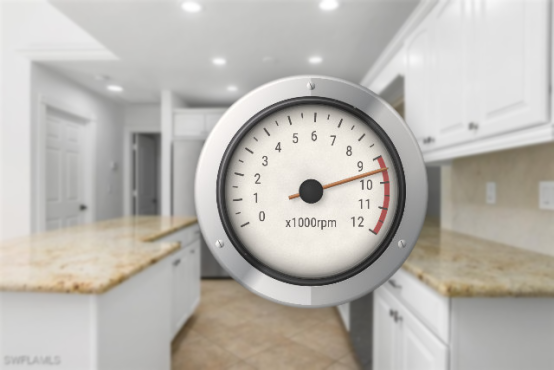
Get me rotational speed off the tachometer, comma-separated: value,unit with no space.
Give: 9500,rpm
